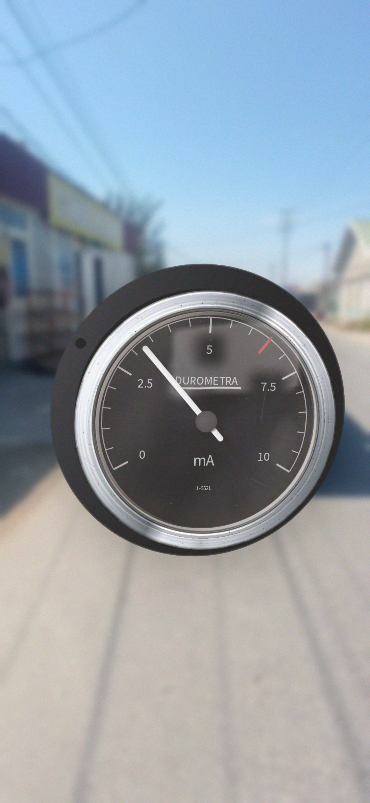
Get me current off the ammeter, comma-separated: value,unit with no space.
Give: 3.25,mA
